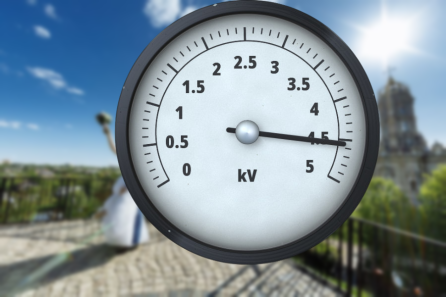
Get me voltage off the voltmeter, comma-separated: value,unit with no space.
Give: 4.55,kV
